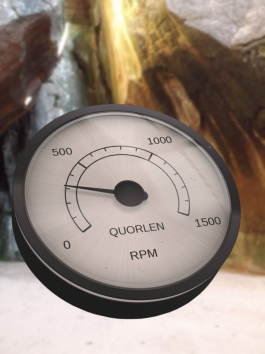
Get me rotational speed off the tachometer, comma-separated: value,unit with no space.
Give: 300,rpm
